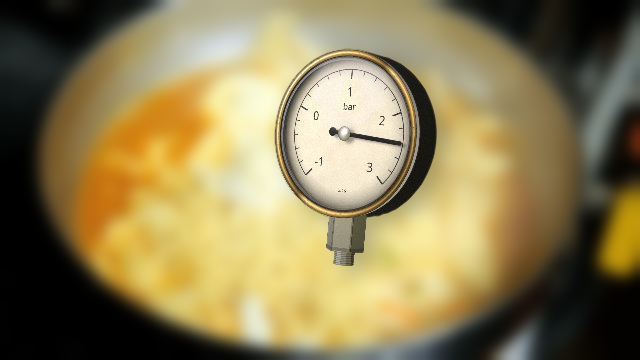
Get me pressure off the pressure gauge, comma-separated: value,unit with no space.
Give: 2.4,bar
